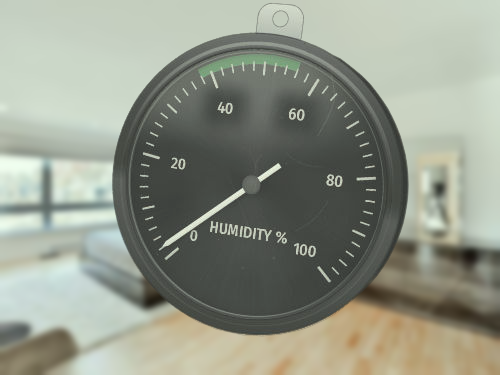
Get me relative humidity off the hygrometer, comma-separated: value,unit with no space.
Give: 2,%
